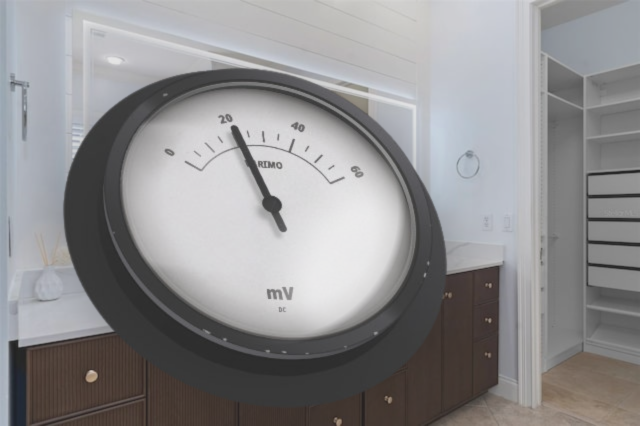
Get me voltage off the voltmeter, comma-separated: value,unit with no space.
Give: 20,mV
